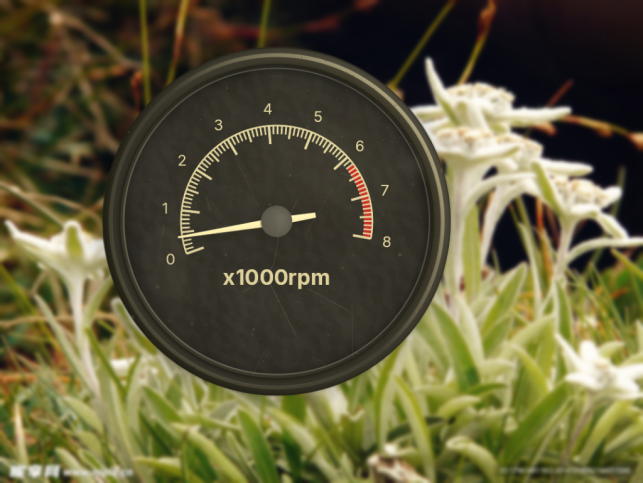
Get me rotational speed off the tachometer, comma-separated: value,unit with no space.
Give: 400,rpm
